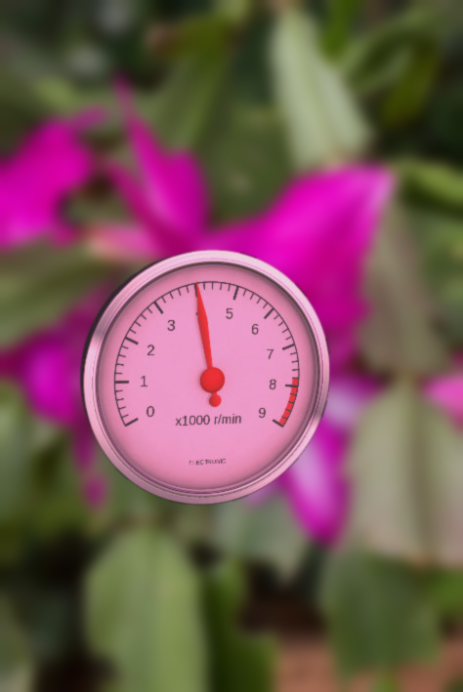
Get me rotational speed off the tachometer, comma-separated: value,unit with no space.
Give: 4000,rpm
